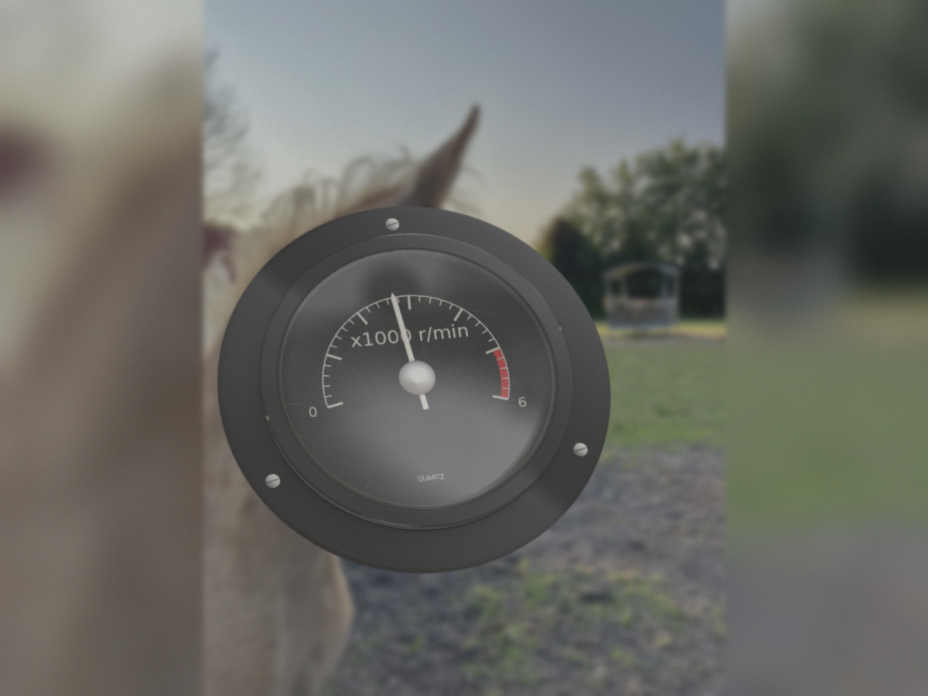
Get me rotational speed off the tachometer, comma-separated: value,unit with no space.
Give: 2700,rpm
